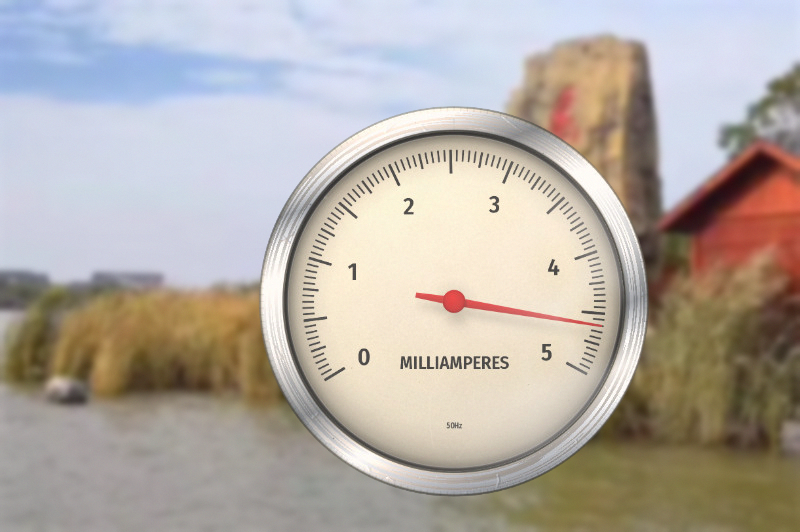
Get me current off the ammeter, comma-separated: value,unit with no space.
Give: 4.6,mA
